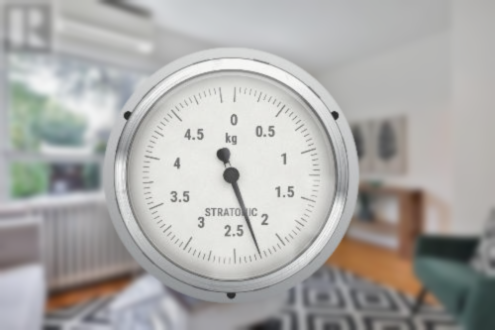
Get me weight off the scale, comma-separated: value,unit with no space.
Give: 2.25,kg
